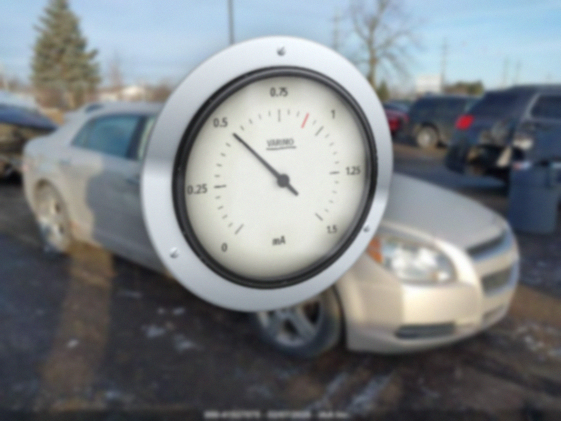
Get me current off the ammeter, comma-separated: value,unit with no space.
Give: 0.5,mA
